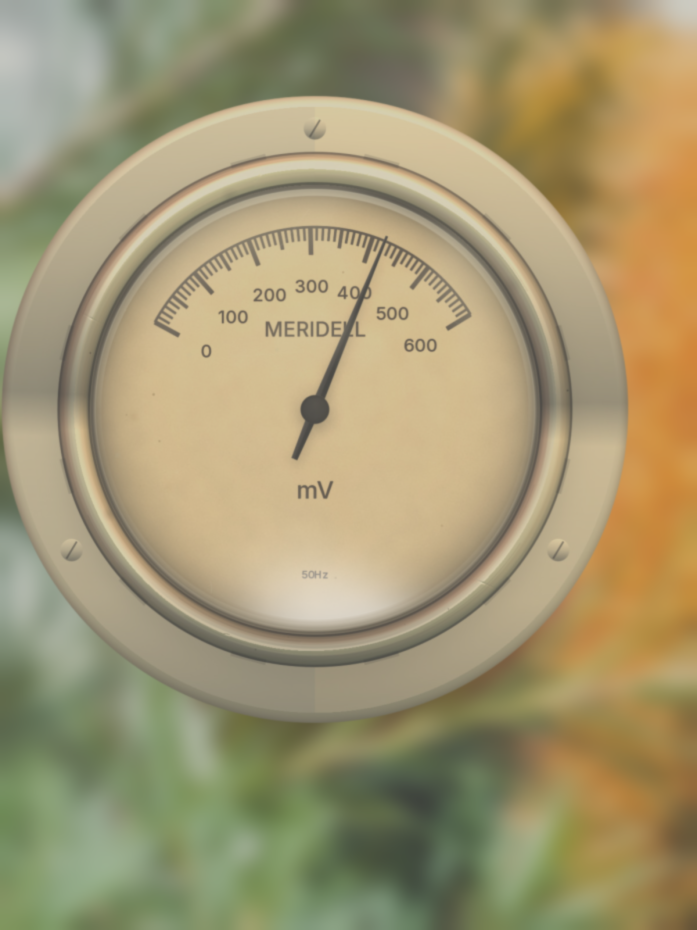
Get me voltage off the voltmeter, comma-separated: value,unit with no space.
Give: 420,mV
